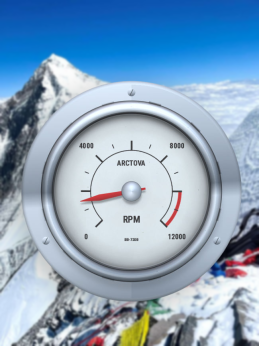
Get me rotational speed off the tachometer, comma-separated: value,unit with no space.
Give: 1500,rpm
